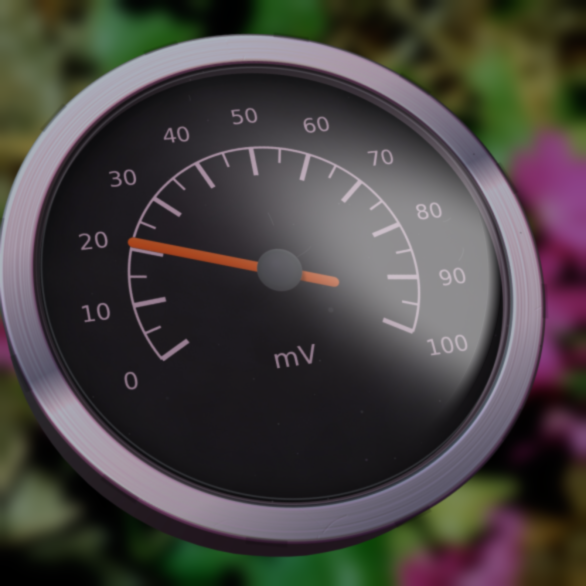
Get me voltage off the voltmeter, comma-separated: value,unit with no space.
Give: 20,mV
